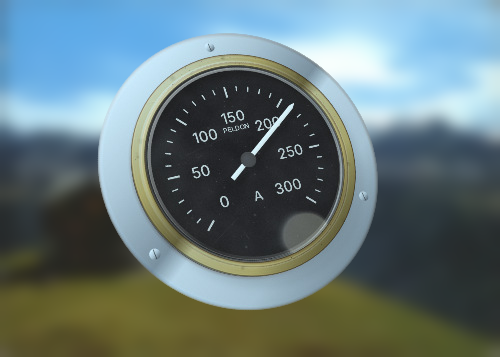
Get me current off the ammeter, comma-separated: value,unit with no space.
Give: 210,A
